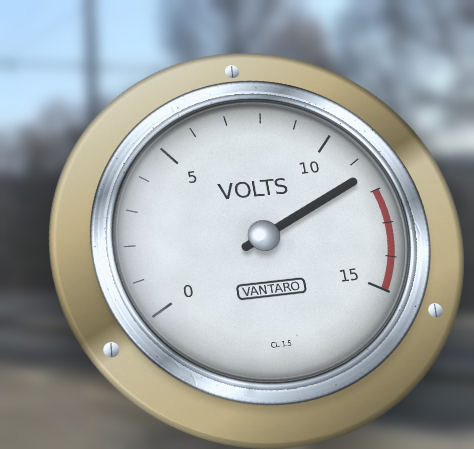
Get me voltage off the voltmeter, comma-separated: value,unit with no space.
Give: 11.5,V
